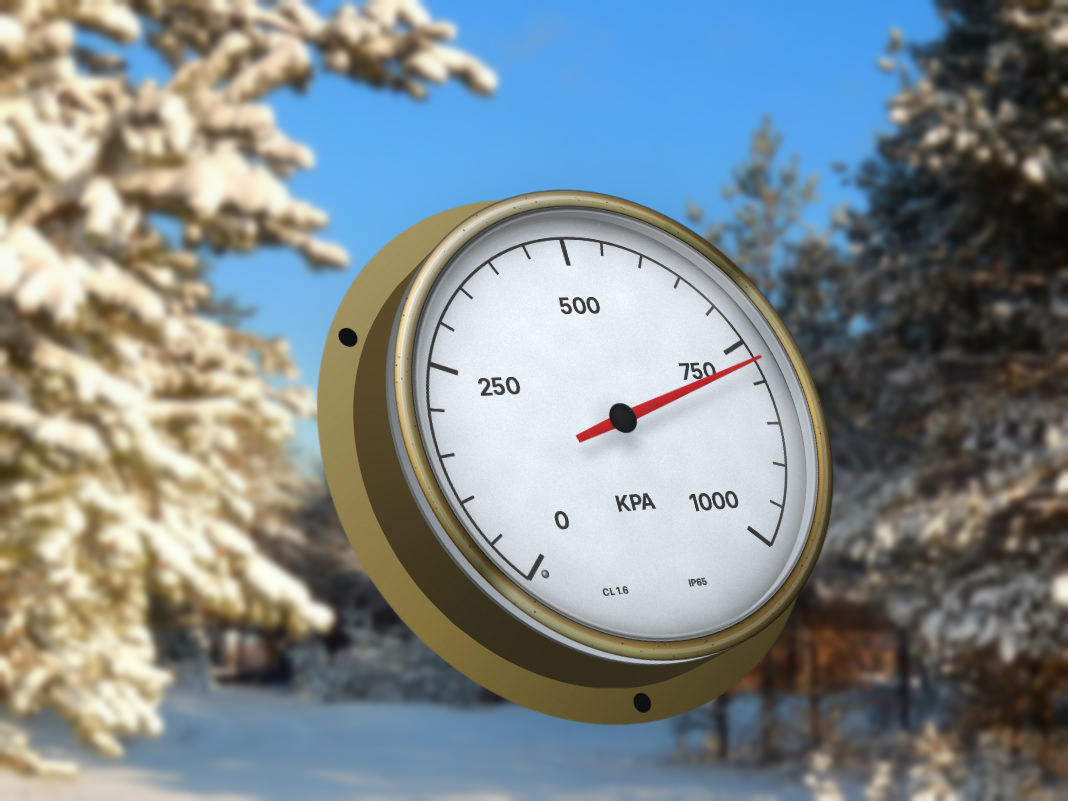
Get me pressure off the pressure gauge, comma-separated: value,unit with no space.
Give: 775,kPa
